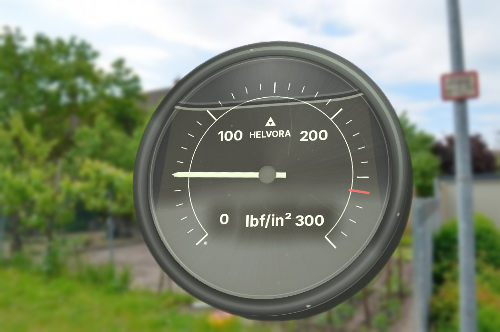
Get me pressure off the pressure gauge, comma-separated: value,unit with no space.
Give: 50,psi
